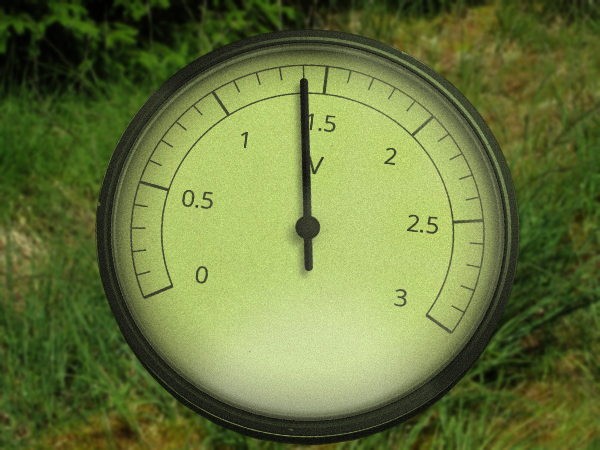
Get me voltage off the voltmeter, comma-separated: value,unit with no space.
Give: 1.4,V
